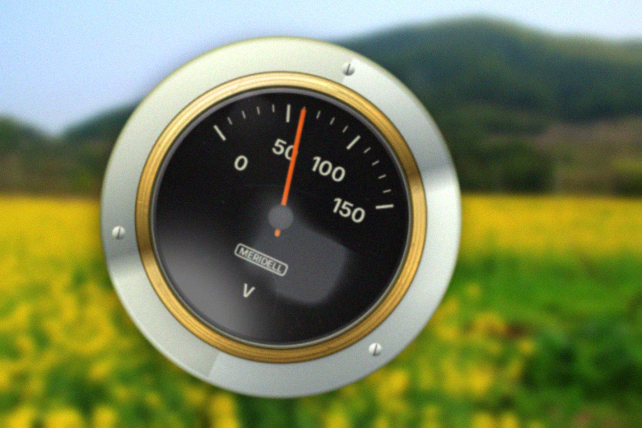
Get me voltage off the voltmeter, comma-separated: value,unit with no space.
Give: 60,V
